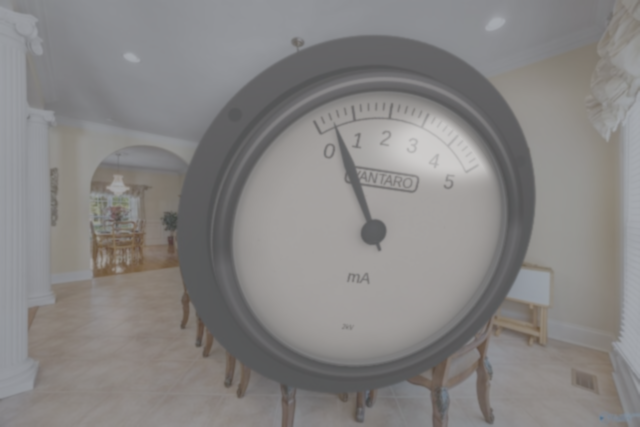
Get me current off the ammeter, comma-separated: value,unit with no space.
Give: 0.4,mA
